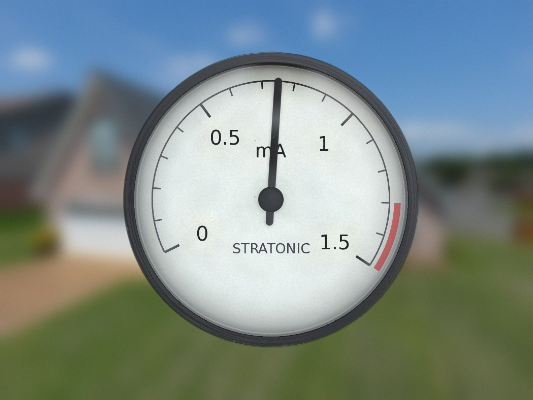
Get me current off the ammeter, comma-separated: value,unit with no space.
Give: 0.75,mA
